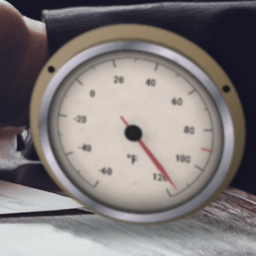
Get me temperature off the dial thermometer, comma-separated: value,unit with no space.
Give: 115,°F
